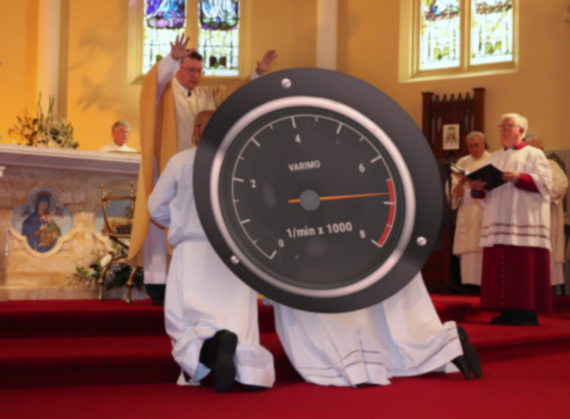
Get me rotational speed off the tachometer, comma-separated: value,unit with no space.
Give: 6750,rpm
